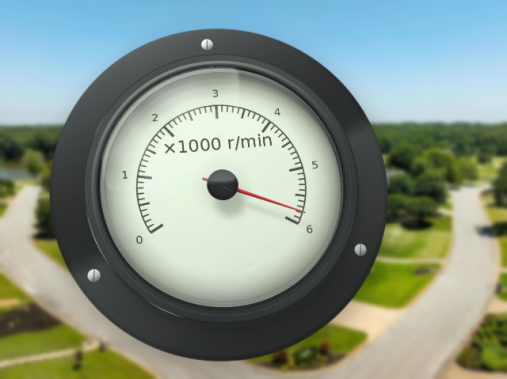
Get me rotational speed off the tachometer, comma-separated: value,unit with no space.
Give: 5800,rpm
